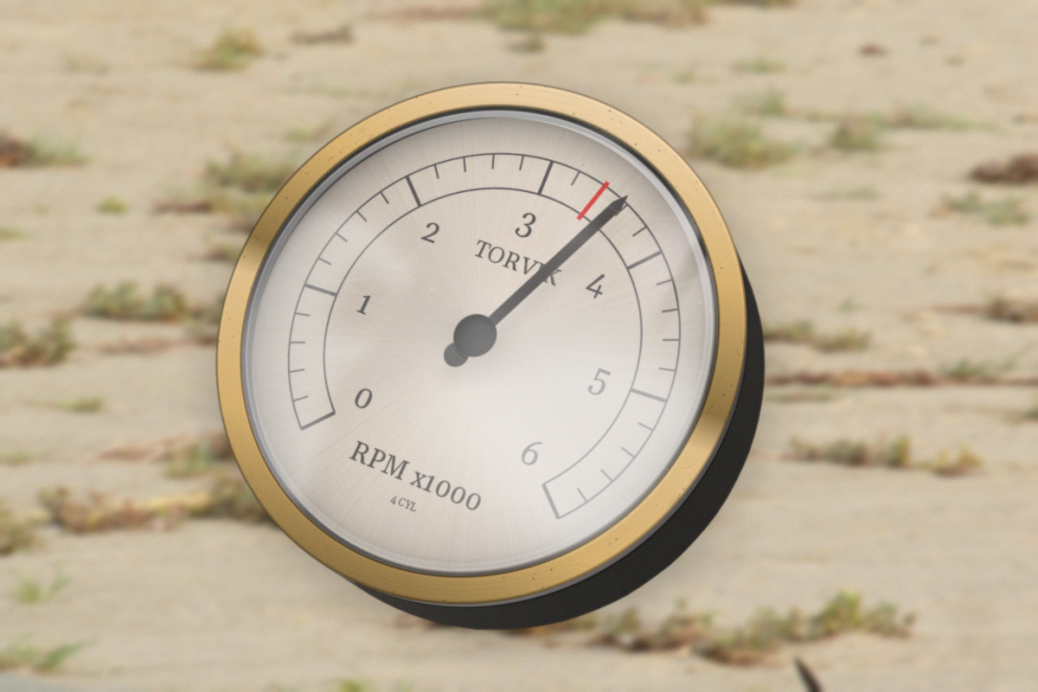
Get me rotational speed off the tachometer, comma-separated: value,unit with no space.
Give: 3600,rpm
